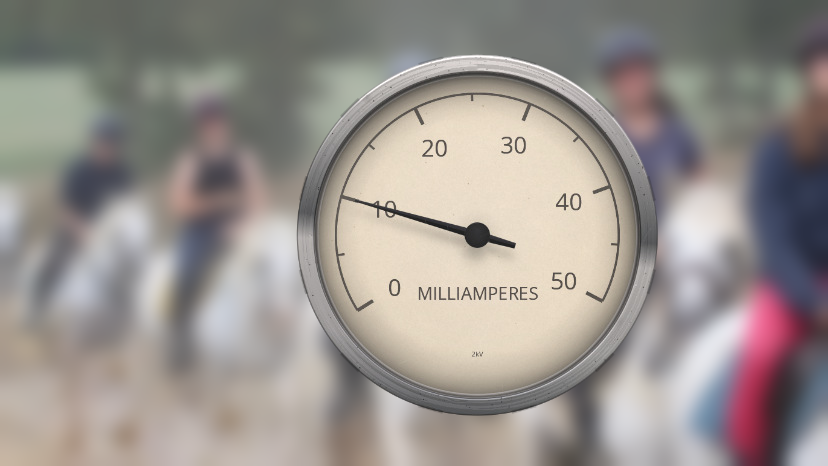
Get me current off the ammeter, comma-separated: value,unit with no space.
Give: 10,mA
